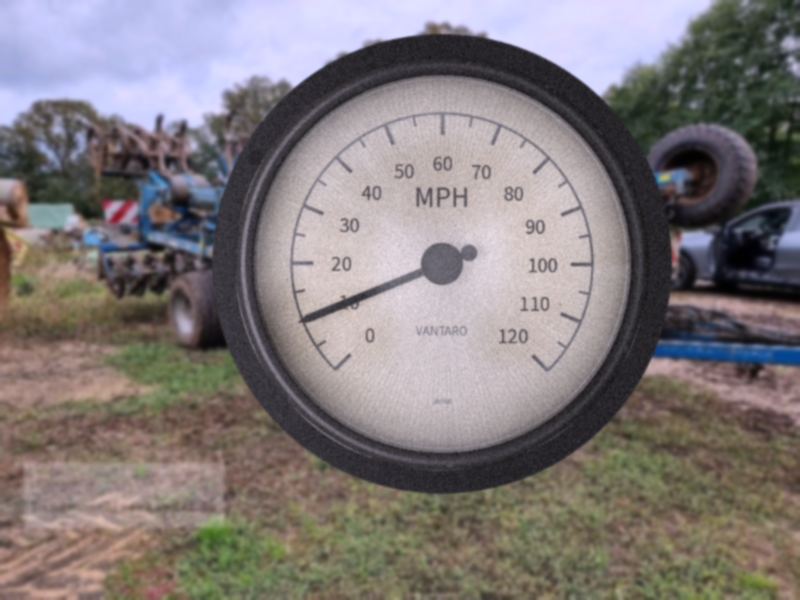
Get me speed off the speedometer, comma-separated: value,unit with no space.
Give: 10,mph
